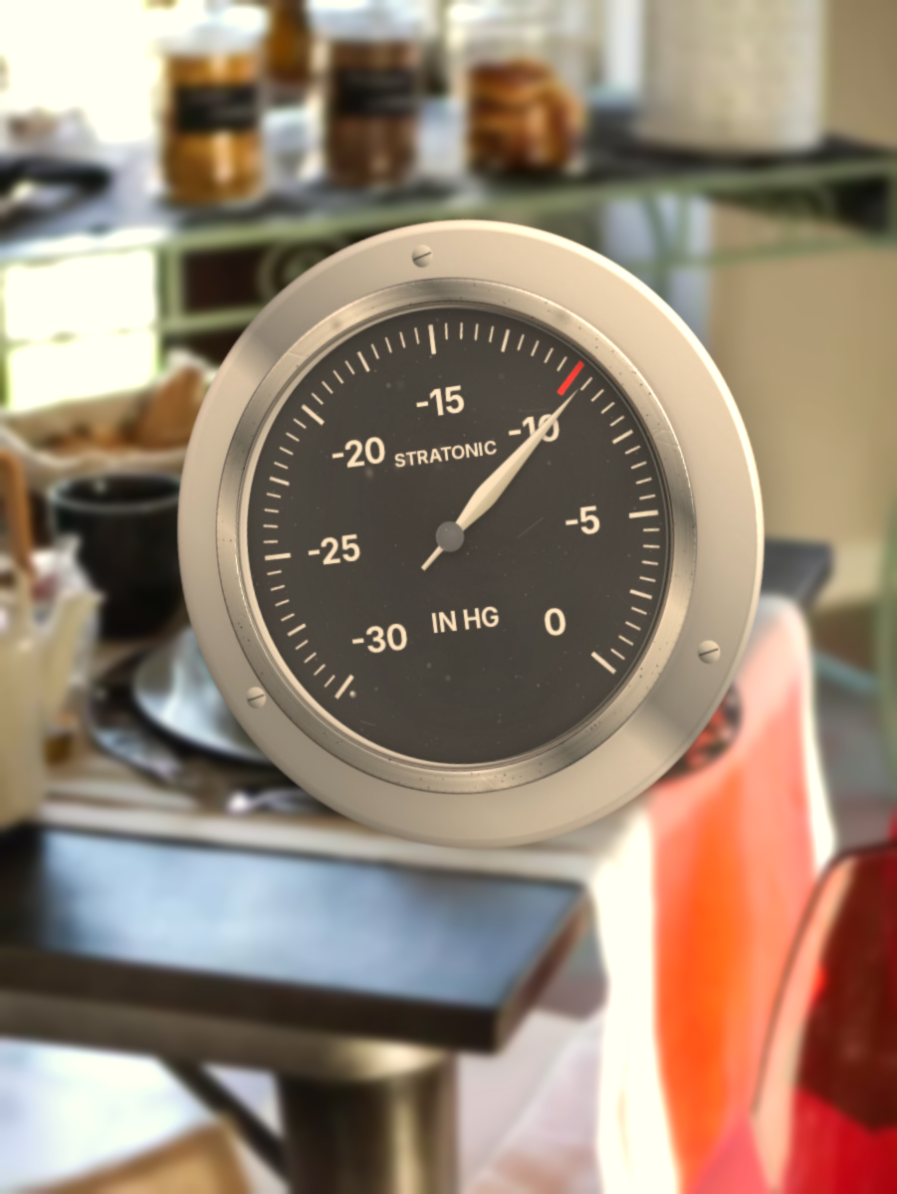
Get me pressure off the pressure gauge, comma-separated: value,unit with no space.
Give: -9.5,inHg
